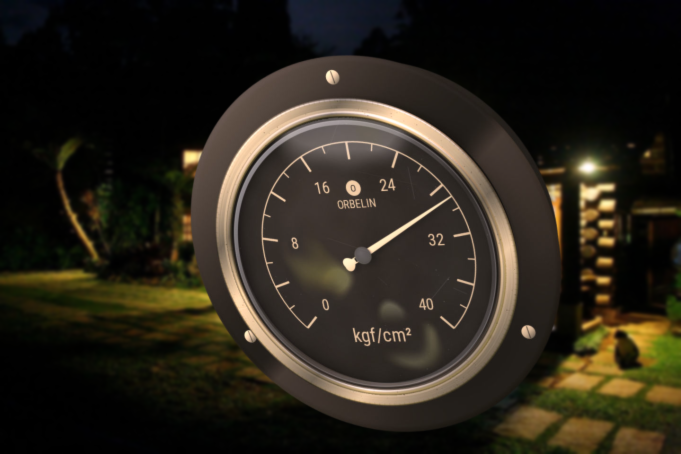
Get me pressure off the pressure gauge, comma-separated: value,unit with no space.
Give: 29,kg/cm²
